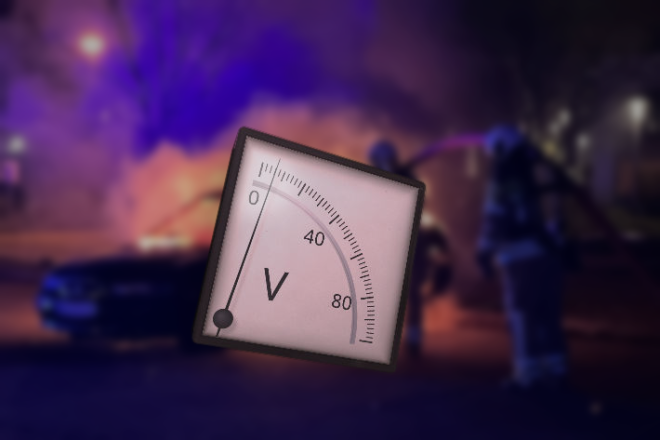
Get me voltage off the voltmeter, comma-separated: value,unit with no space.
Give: 6,V
